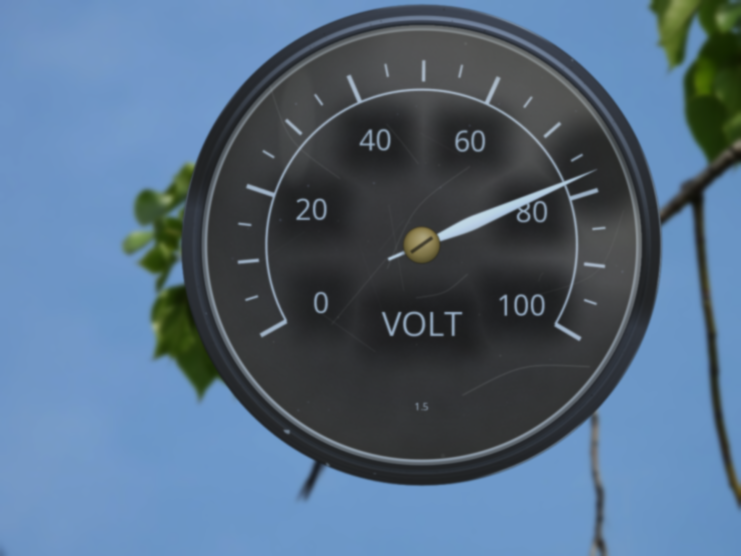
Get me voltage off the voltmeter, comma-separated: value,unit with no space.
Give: 77.5,V
